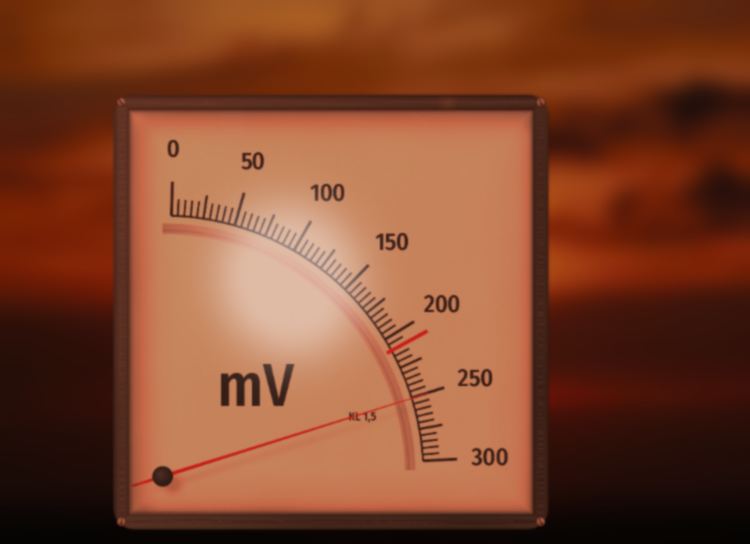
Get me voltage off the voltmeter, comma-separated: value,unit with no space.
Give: 250,mV
